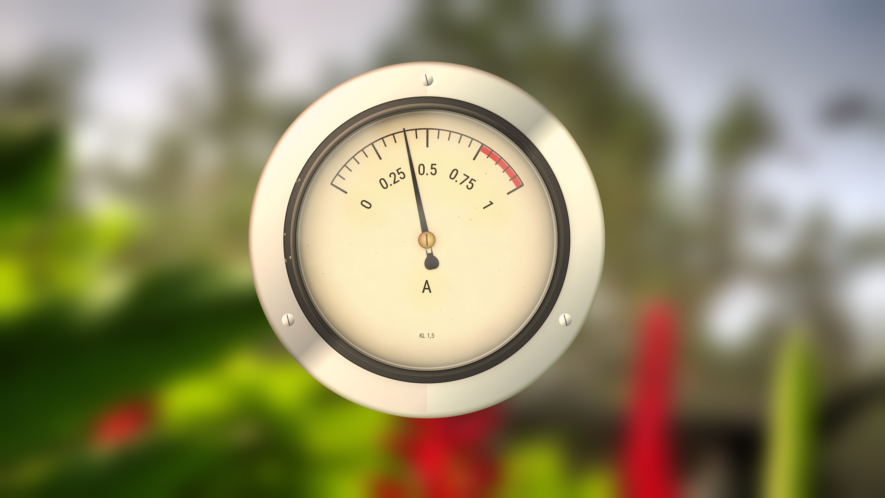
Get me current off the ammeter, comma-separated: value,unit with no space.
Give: 0.4,A
